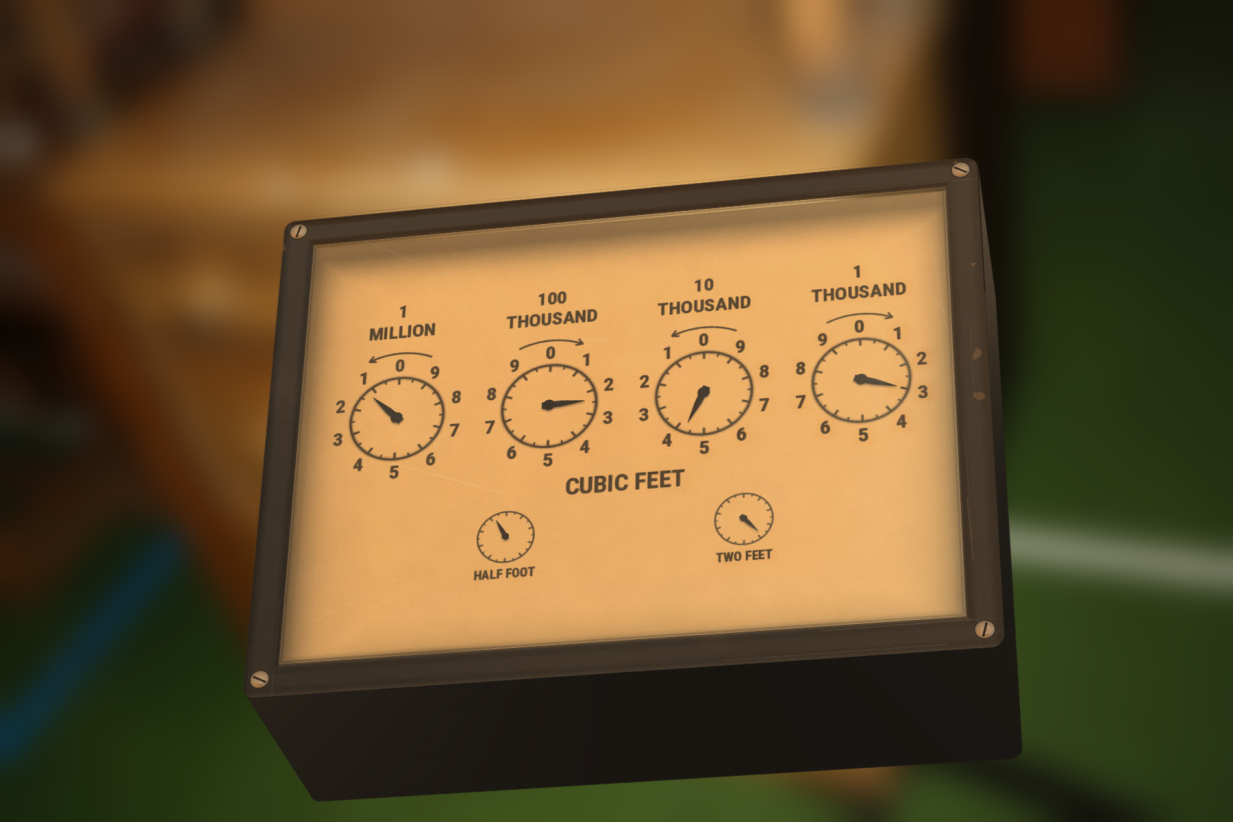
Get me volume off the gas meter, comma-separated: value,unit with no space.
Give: 124300,ft³
